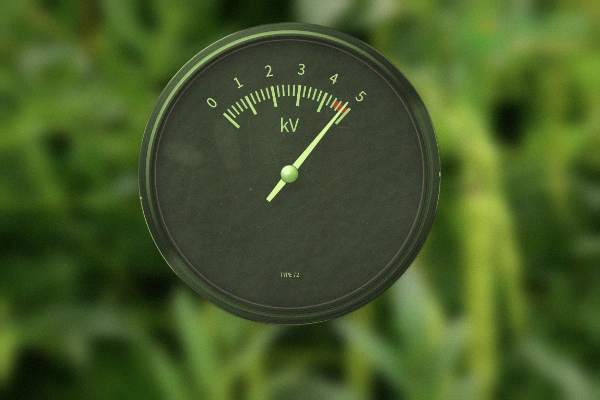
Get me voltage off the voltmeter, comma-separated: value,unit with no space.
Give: 4.8,kV
